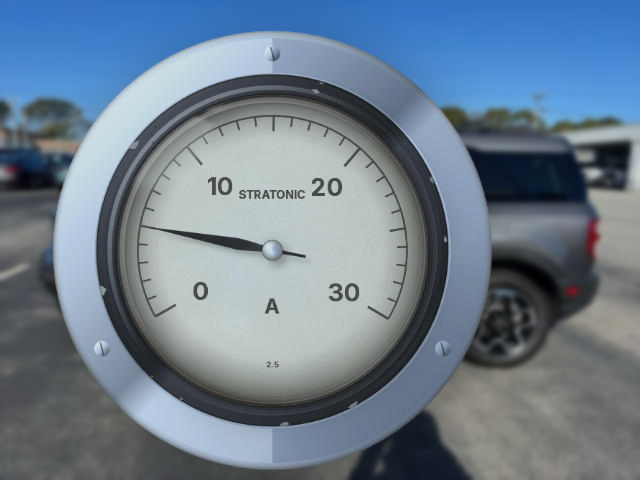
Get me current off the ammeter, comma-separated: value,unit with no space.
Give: 5,A
